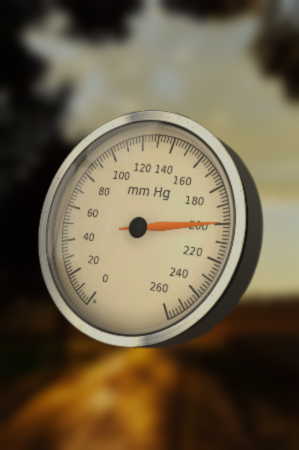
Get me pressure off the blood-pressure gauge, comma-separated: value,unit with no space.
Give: 200,mmHg
